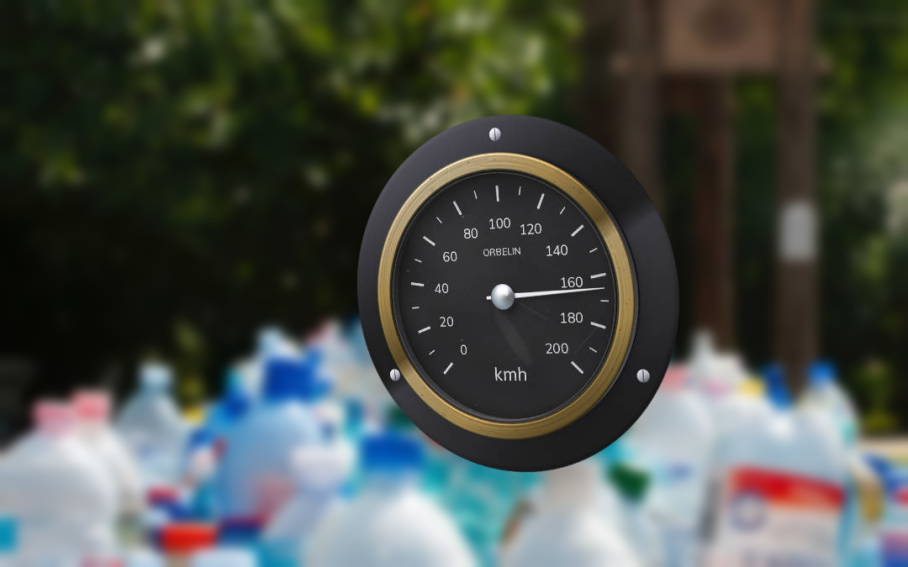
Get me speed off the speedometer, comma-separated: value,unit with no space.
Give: 165,km/h
